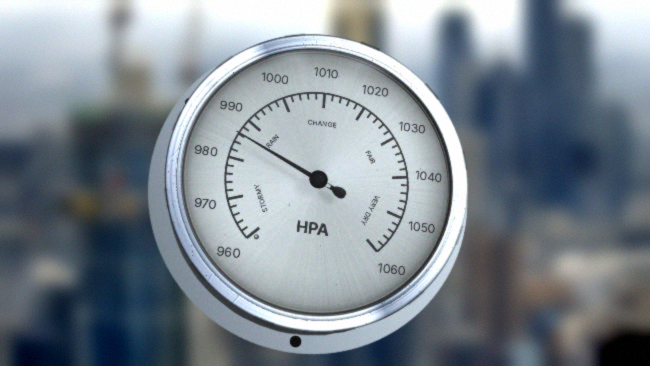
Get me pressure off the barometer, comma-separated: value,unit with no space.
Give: 986,hPa
